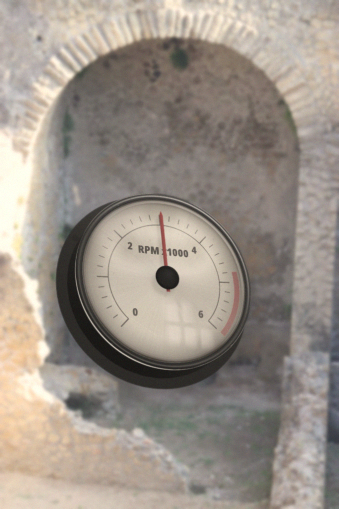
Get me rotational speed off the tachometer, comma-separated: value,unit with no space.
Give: 3000,rpm
